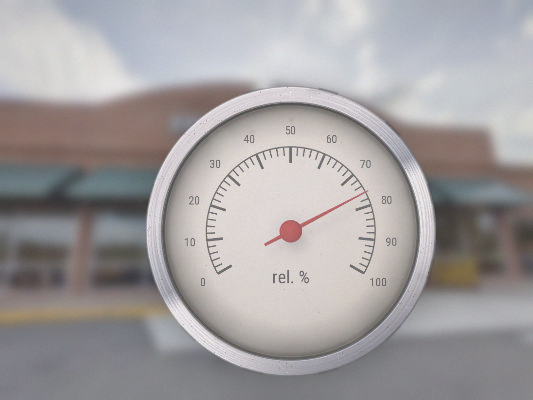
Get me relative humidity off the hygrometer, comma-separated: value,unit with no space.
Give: 76,%
